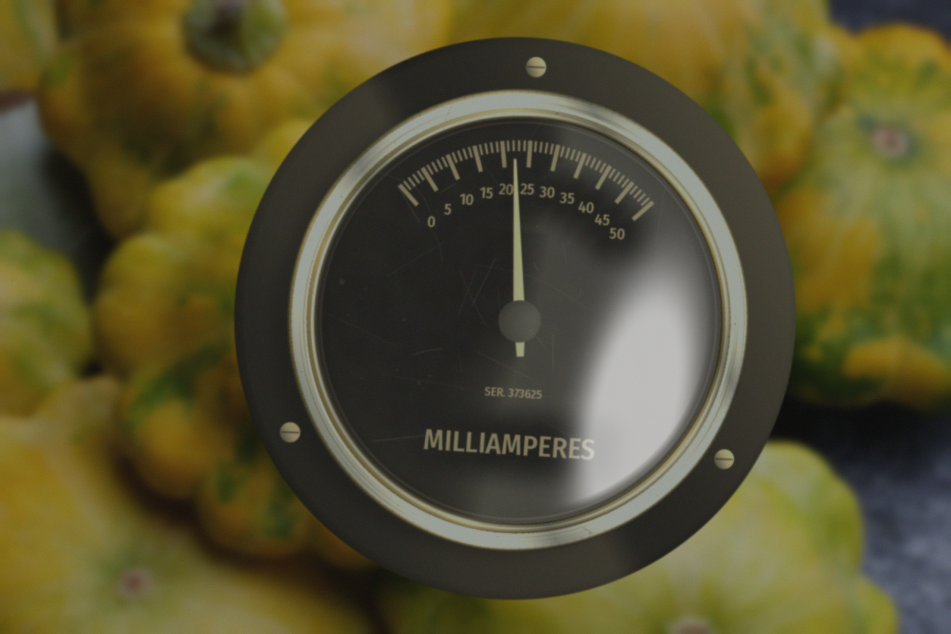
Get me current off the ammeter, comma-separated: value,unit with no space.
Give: 22,mA
